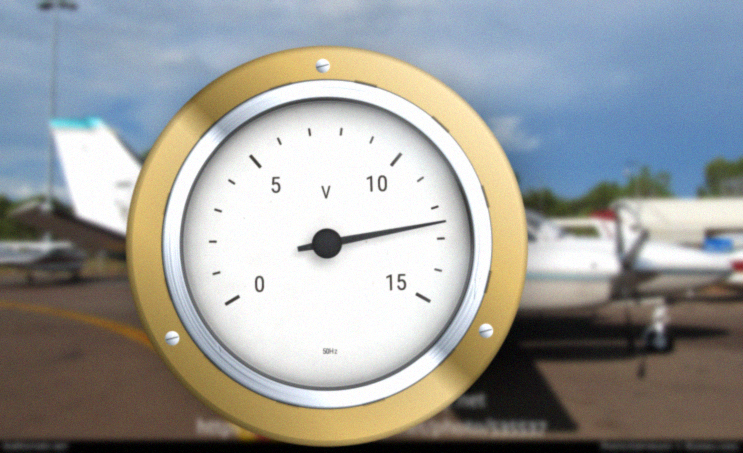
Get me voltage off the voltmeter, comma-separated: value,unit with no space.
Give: 12.5,V
